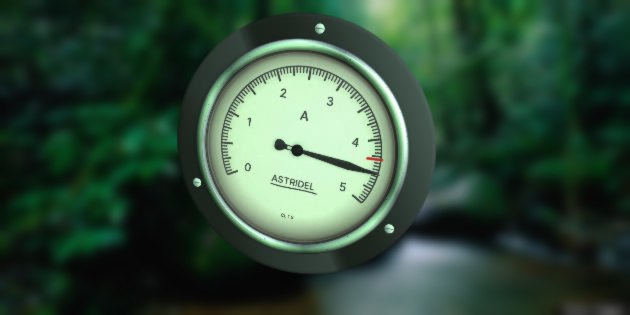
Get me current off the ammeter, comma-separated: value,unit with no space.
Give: 4.5,A
